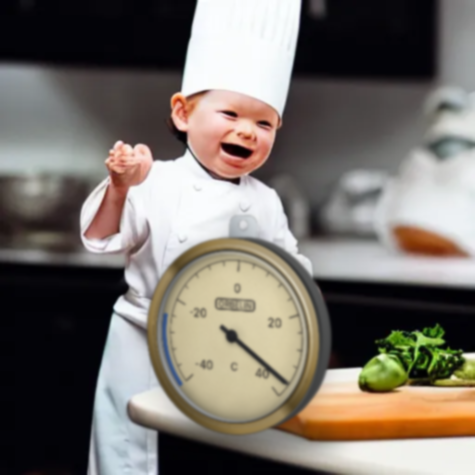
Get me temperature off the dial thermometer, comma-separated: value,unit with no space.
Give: 36,°C
